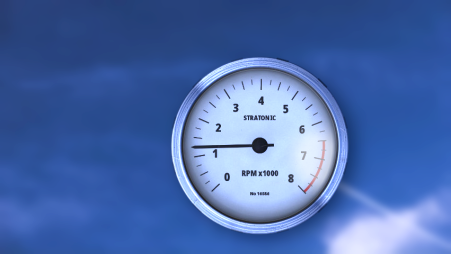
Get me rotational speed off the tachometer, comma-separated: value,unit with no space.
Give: 1250,rpm
